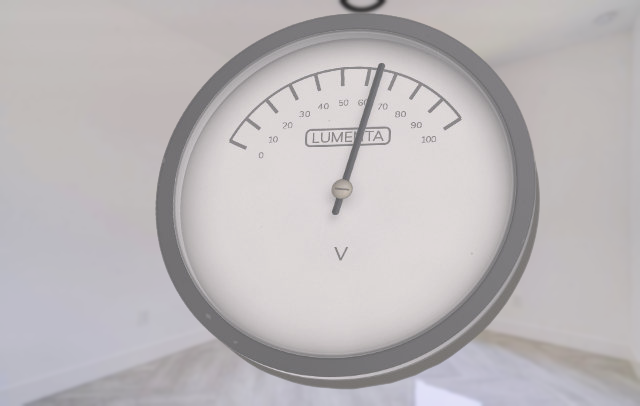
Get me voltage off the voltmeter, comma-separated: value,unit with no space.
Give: 65,V
